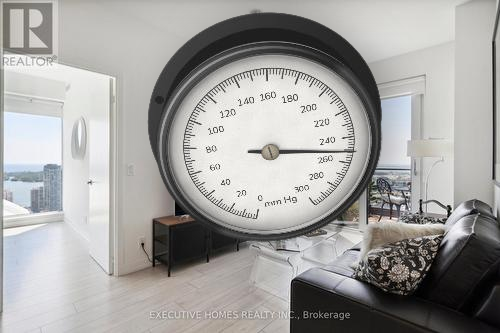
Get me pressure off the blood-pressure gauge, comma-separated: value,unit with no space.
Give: 250,mmHg
